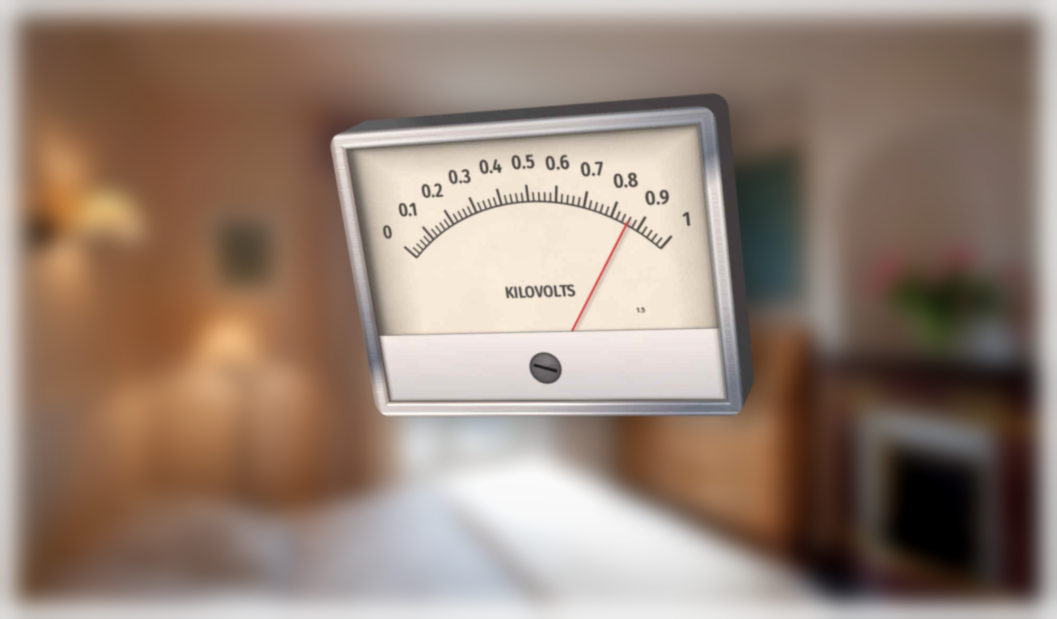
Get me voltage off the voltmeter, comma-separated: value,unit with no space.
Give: 0.86,kV
